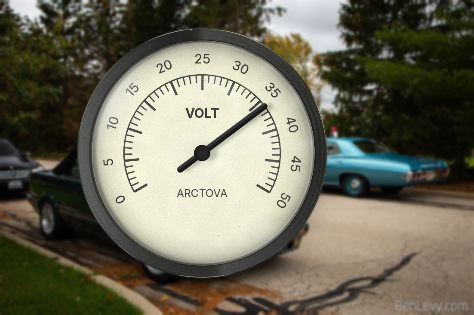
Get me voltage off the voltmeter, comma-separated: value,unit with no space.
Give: 36,V
